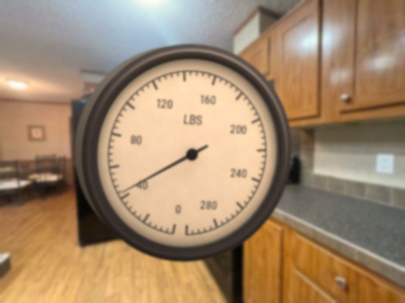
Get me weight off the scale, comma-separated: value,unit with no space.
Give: 44,lb
